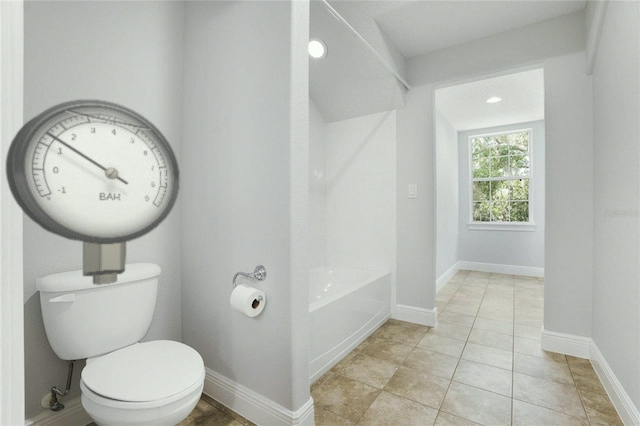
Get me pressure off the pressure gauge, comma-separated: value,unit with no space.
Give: 1.4,bar
